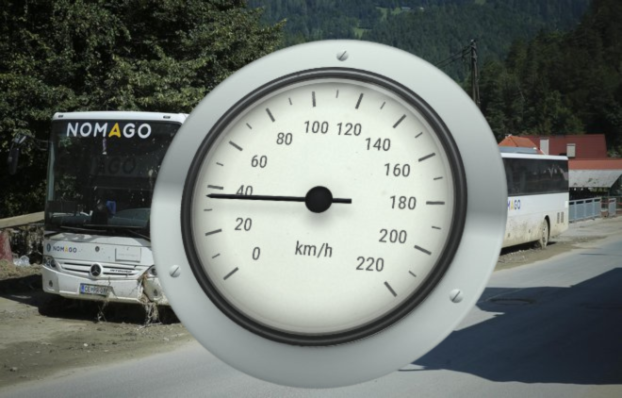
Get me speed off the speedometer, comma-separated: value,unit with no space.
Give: 35,km/h
